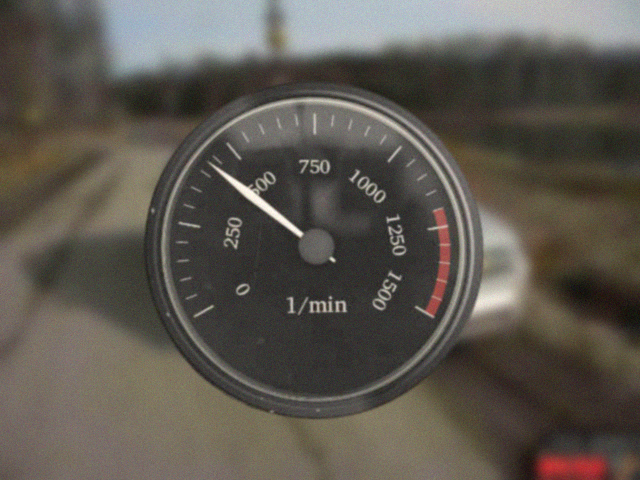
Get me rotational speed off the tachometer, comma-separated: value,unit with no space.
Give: 425,rpm
